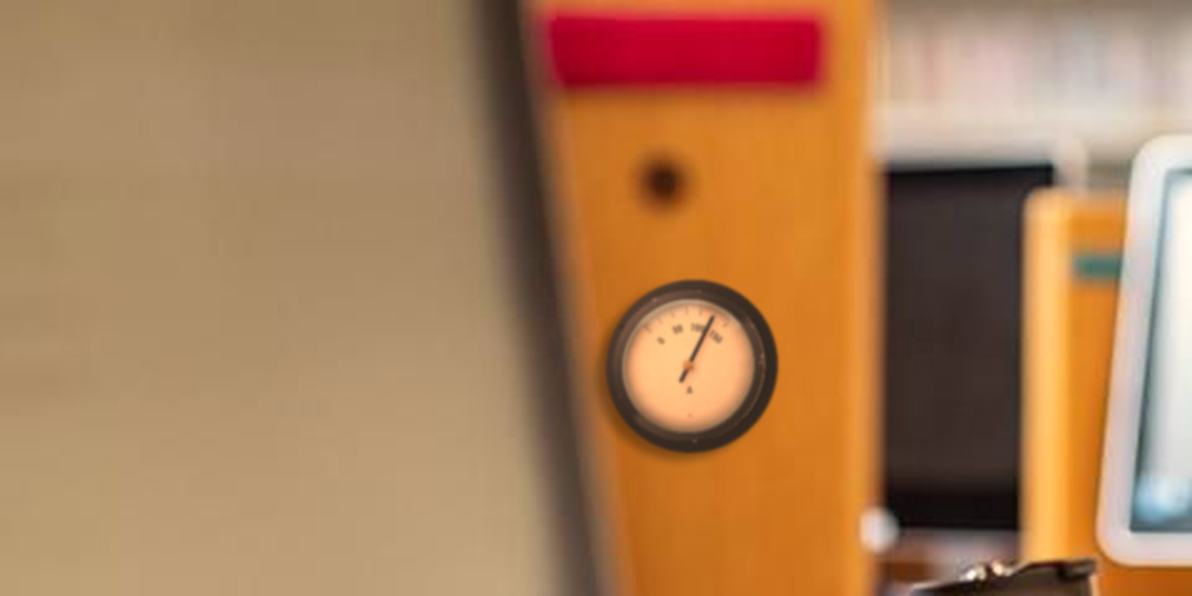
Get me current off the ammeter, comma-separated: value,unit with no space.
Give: 125,A
